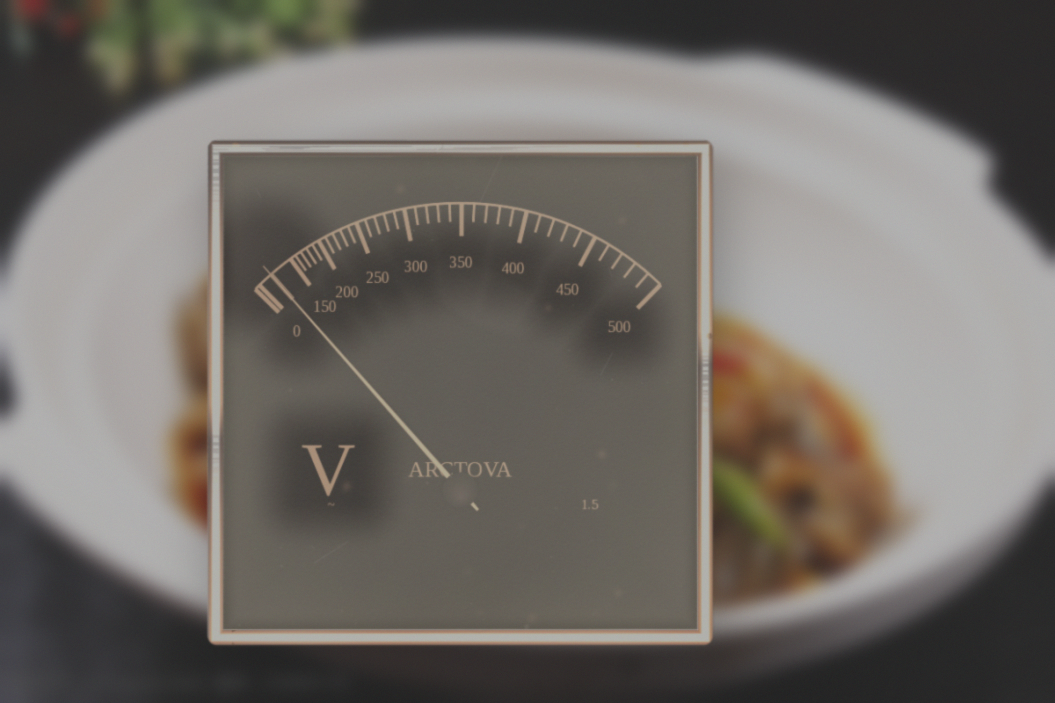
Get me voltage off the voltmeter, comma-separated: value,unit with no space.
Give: 100,V
